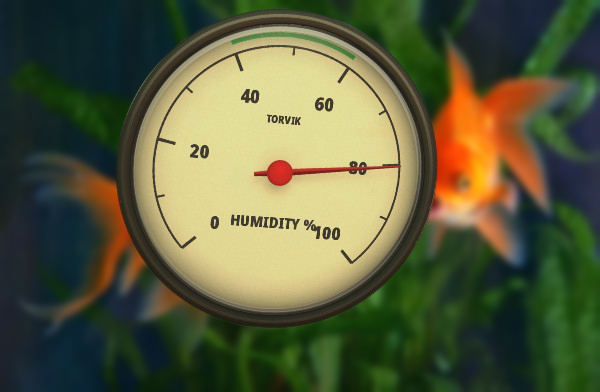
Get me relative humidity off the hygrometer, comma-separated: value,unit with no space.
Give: 80,%
